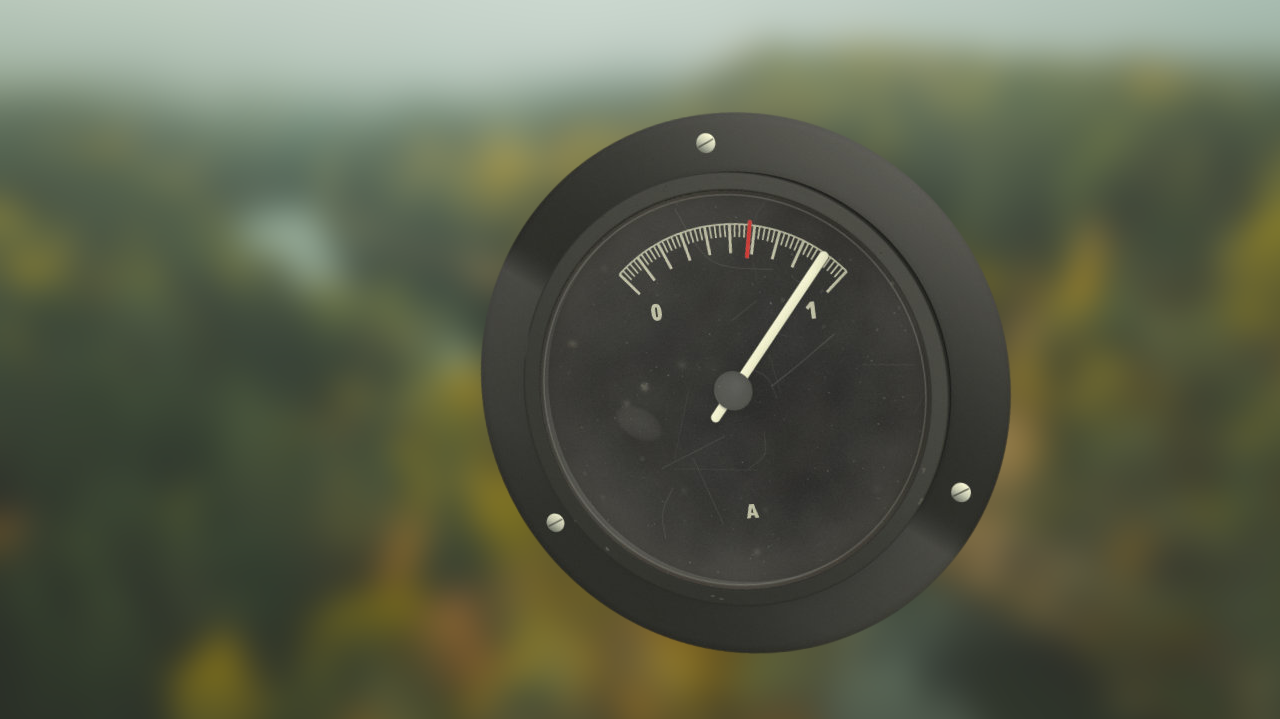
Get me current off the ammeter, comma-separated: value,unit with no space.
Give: 0.9,A
